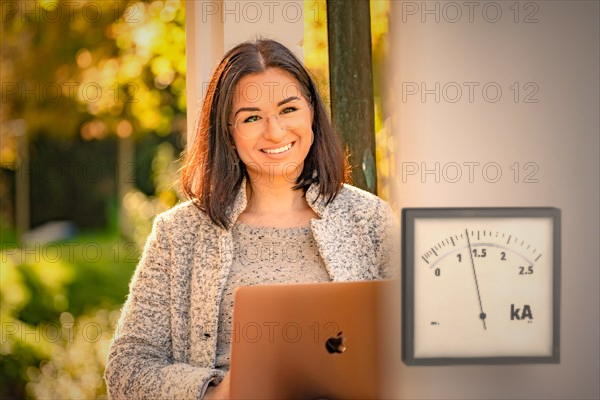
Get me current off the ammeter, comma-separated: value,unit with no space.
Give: 1.3,kA
